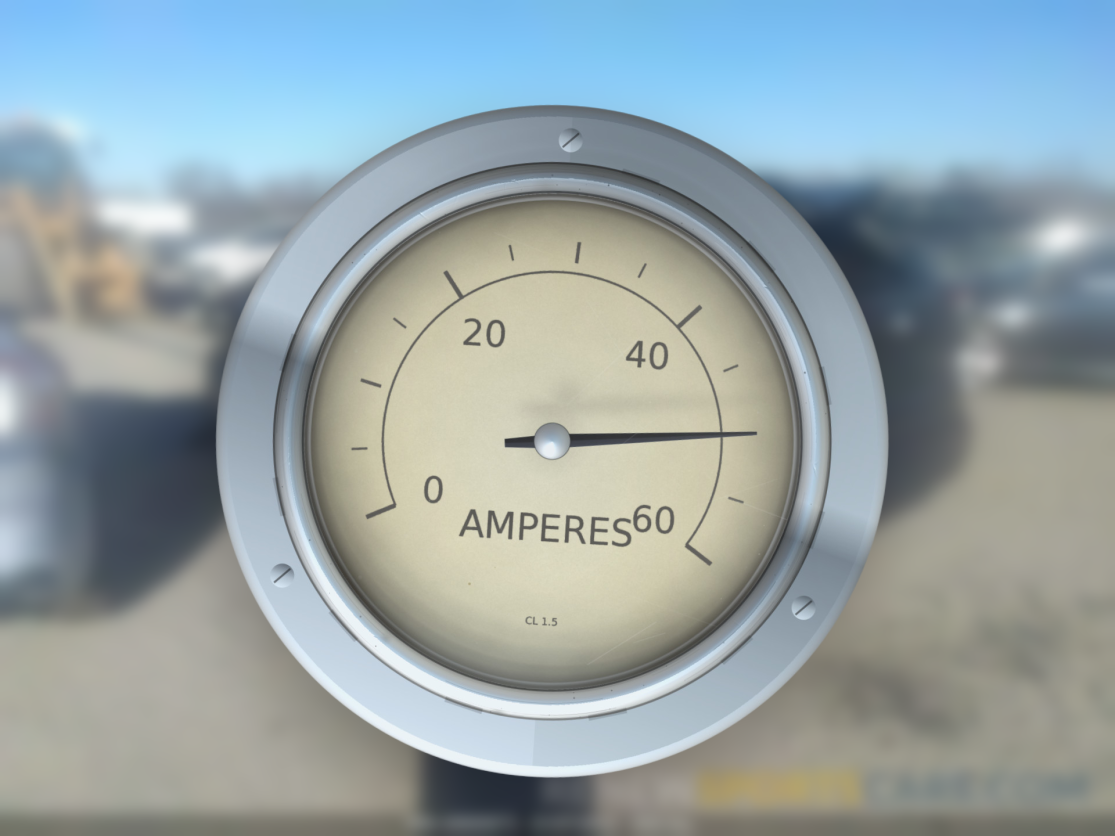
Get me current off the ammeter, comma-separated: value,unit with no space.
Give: 50,A
